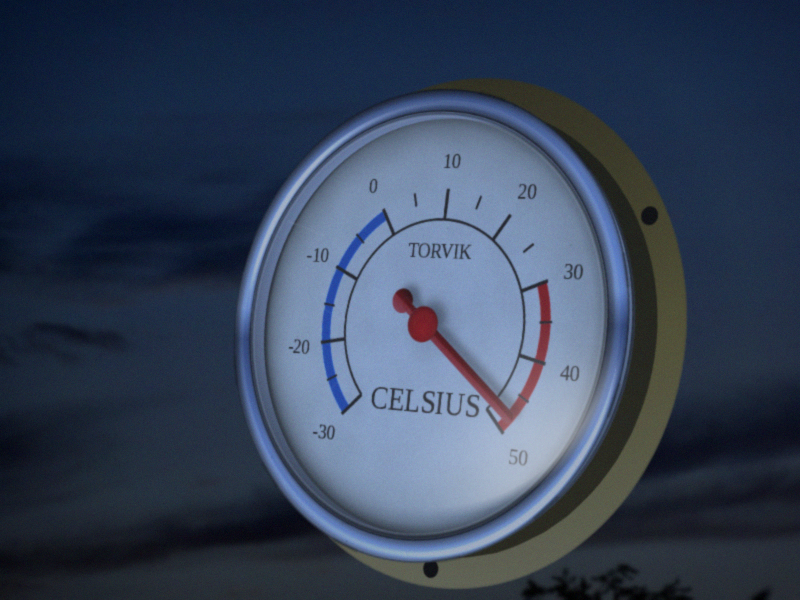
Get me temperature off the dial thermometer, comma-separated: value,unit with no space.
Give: 47.5,°C
